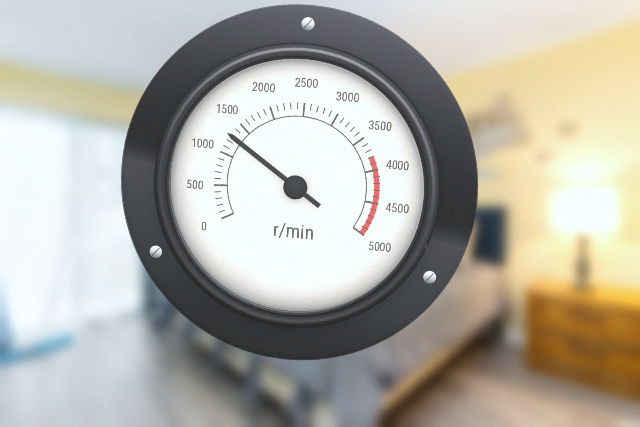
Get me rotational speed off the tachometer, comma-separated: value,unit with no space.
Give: 1300,rpm
